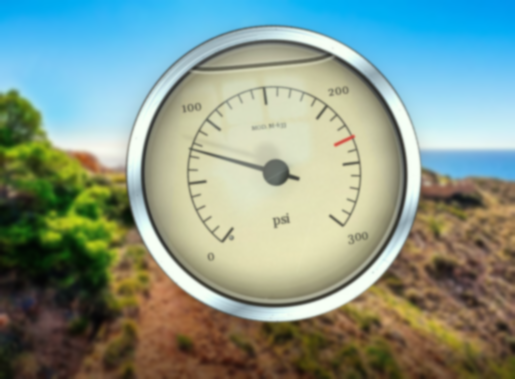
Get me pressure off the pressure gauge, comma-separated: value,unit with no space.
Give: 75,psi
